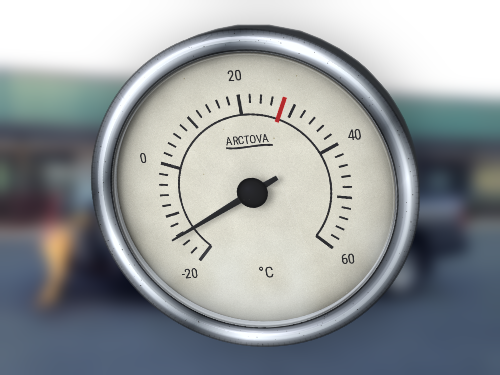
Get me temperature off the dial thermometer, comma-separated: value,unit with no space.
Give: -14,°C
